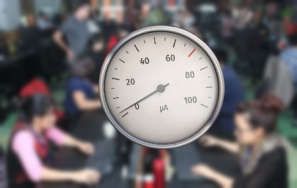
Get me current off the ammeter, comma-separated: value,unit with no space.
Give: 2.5,µA
